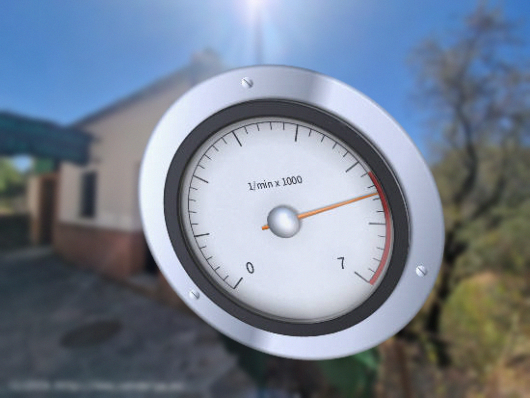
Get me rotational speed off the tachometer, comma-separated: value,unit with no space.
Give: 5500,rpm
